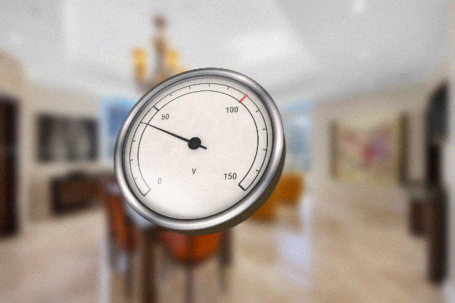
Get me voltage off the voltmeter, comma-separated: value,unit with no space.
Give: 40,V
